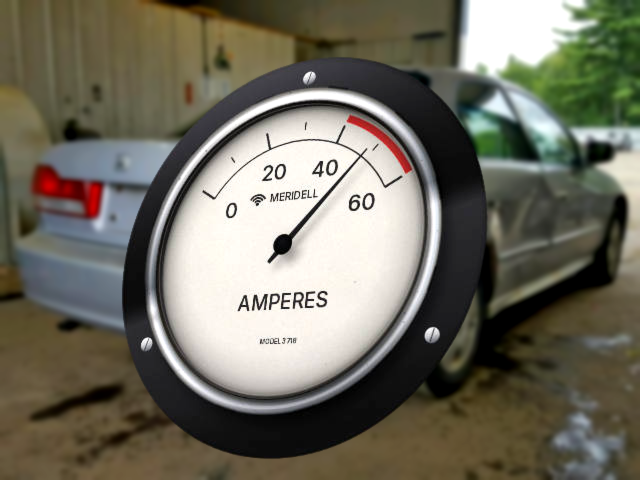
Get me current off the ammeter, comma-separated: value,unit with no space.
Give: 50,A
